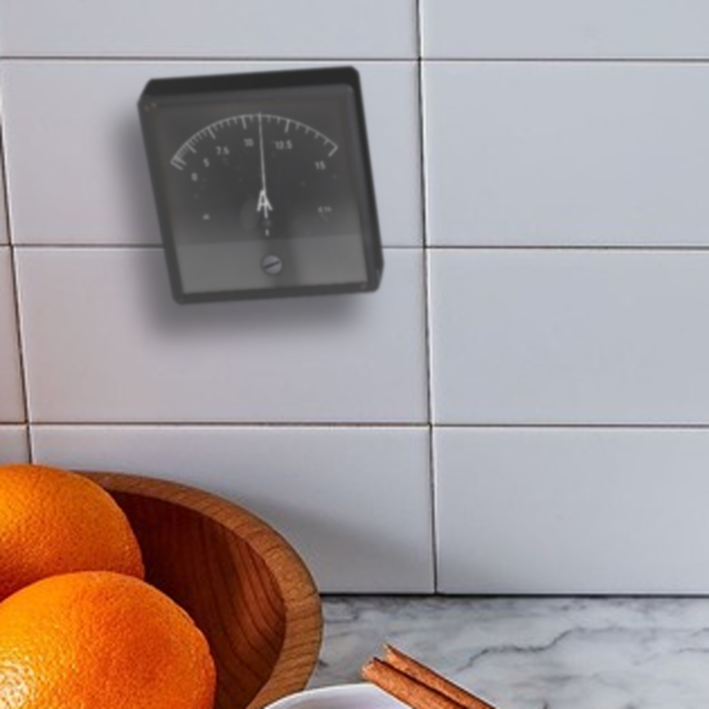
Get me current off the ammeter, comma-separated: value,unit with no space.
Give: 11,A
